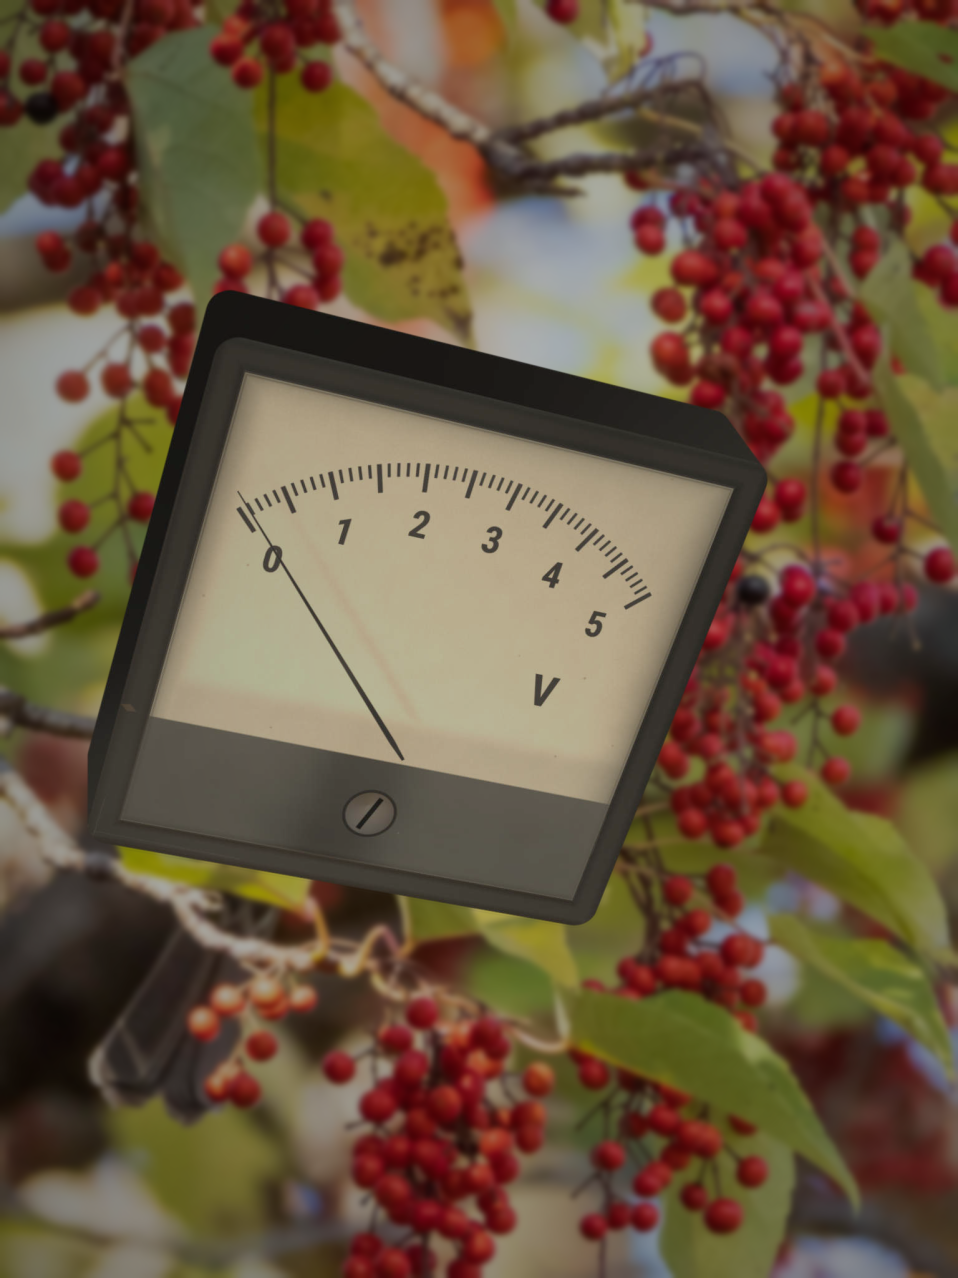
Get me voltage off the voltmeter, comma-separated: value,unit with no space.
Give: 0.1,V
